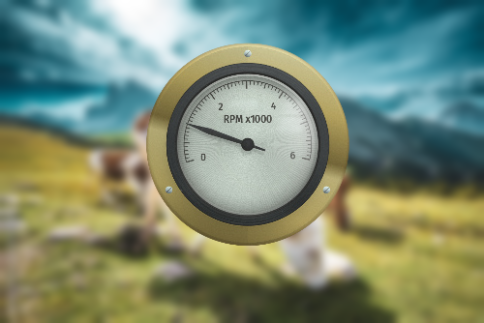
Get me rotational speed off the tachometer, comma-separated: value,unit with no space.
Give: 1000,rpm
